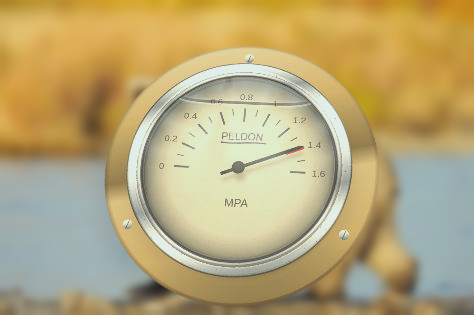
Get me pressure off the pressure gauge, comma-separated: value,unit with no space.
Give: 1.4,MPa
